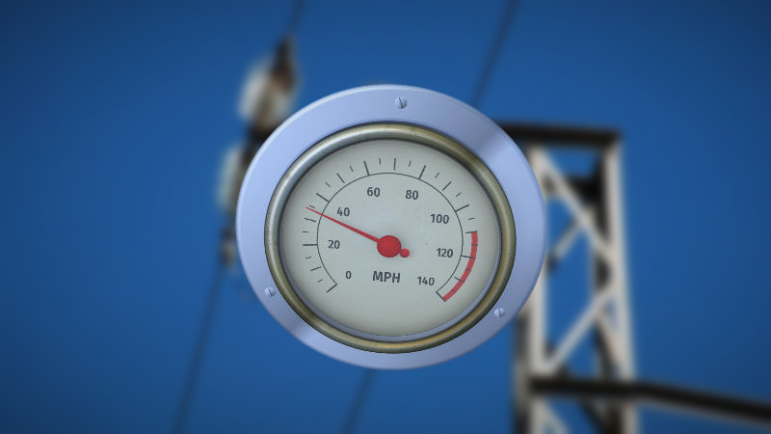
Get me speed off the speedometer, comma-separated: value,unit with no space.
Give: 35,mph
